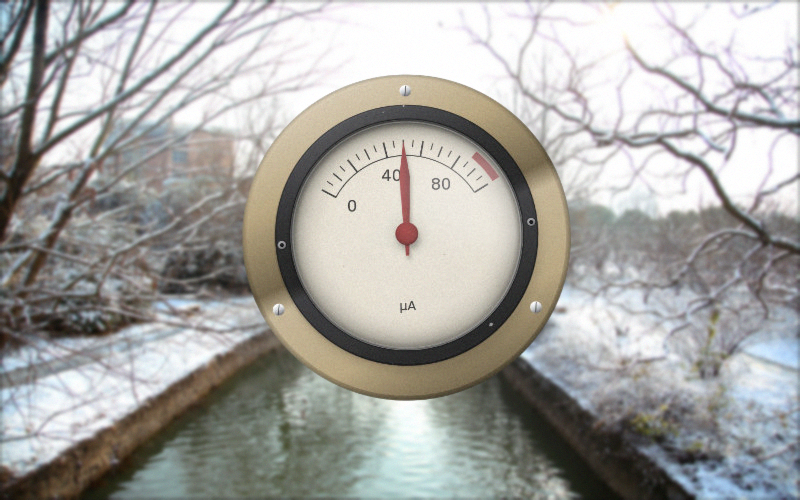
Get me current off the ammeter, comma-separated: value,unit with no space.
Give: 50,µA
